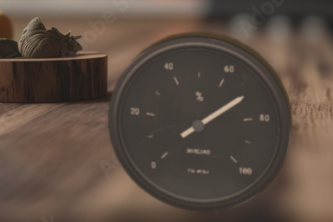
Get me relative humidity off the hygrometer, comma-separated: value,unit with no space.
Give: 70,%
